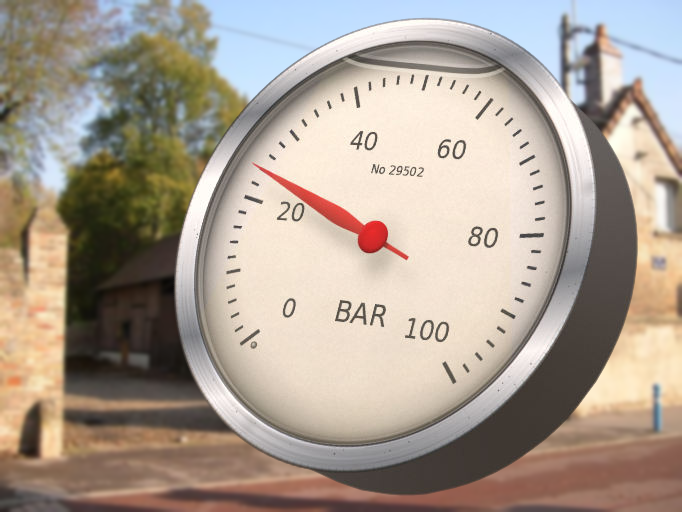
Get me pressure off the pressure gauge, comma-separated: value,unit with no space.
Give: 24,bar
